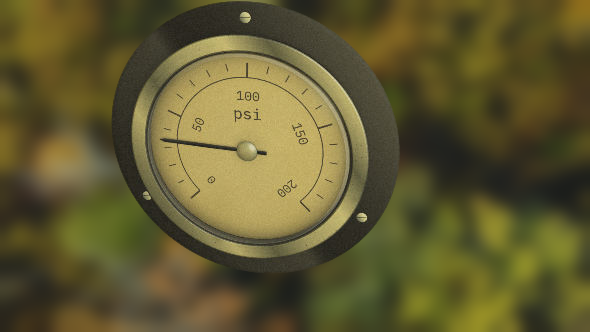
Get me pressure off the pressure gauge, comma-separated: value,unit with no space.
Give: 35,psi
